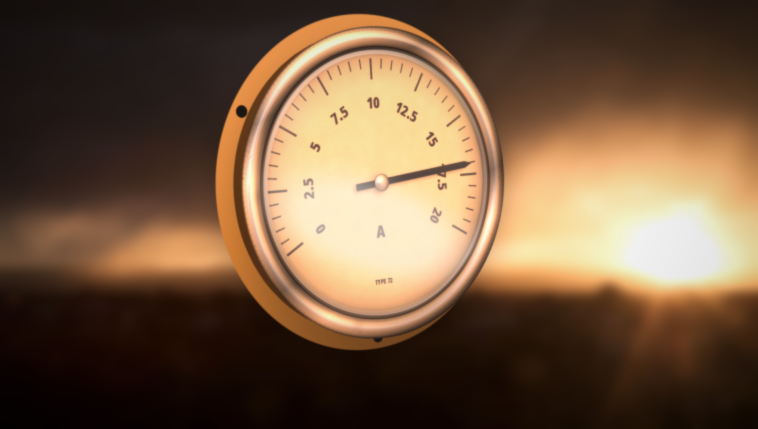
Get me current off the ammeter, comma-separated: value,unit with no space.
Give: 17,A
